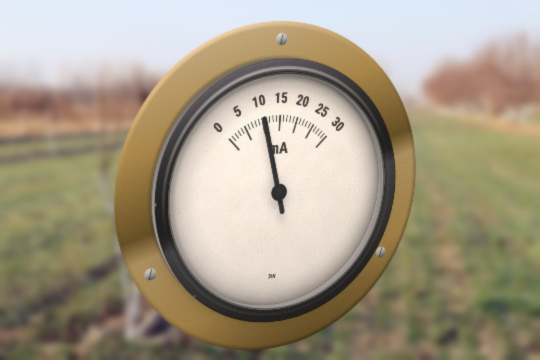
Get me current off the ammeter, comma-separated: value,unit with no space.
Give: 10,mA
